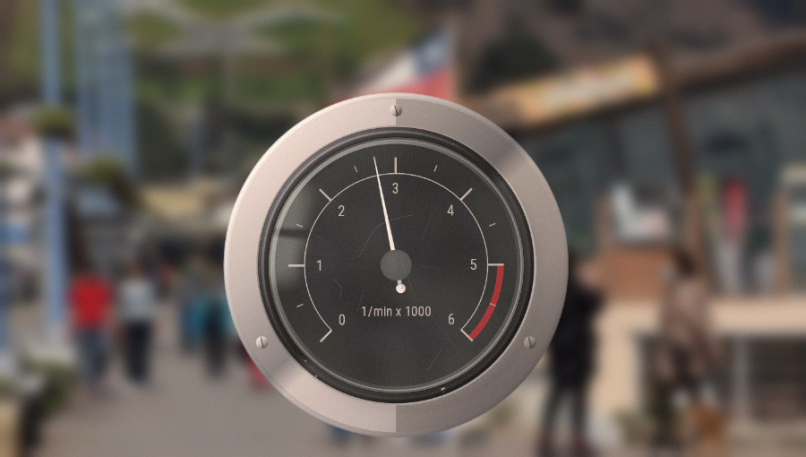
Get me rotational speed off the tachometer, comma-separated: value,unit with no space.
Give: 2750,rpm
